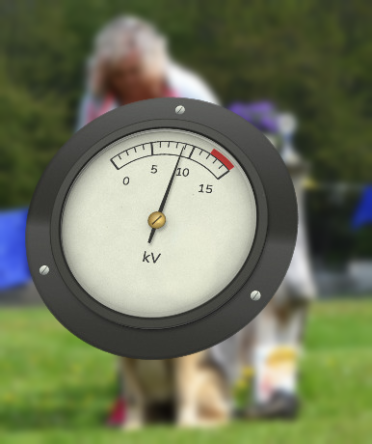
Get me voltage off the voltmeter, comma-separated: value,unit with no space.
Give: 9,kV
